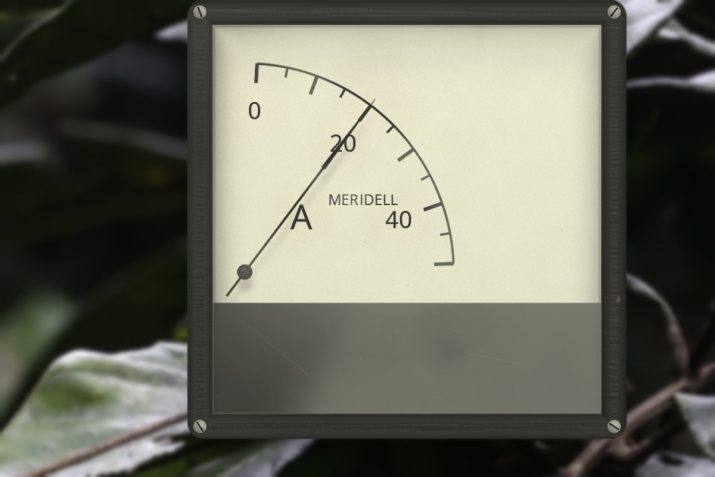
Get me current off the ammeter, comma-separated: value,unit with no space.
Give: 20,A
